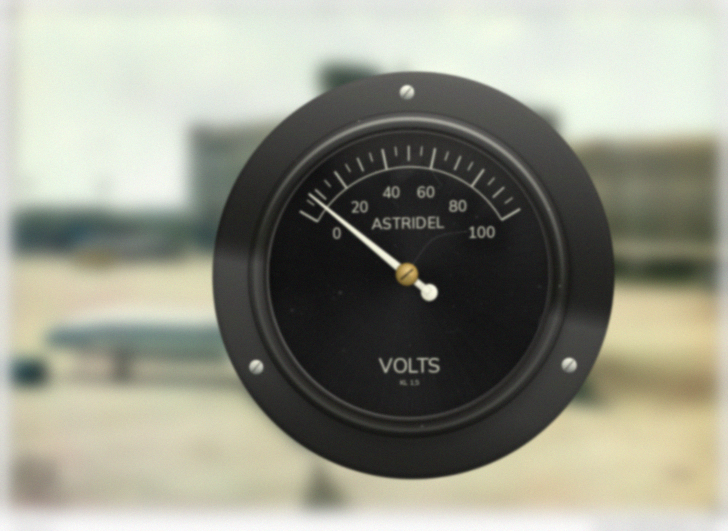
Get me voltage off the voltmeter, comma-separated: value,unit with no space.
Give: 7.5,V
